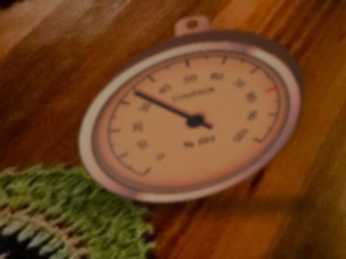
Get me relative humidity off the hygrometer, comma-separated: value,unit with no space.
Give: 35,%
